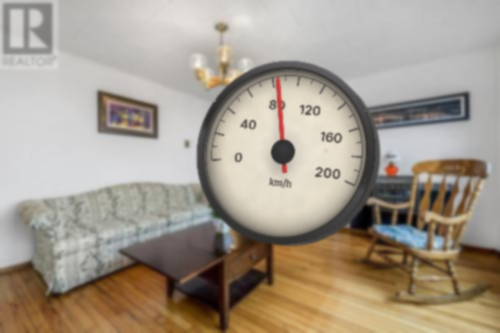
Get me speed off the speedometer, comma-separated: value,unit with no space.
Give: 85,km/h
